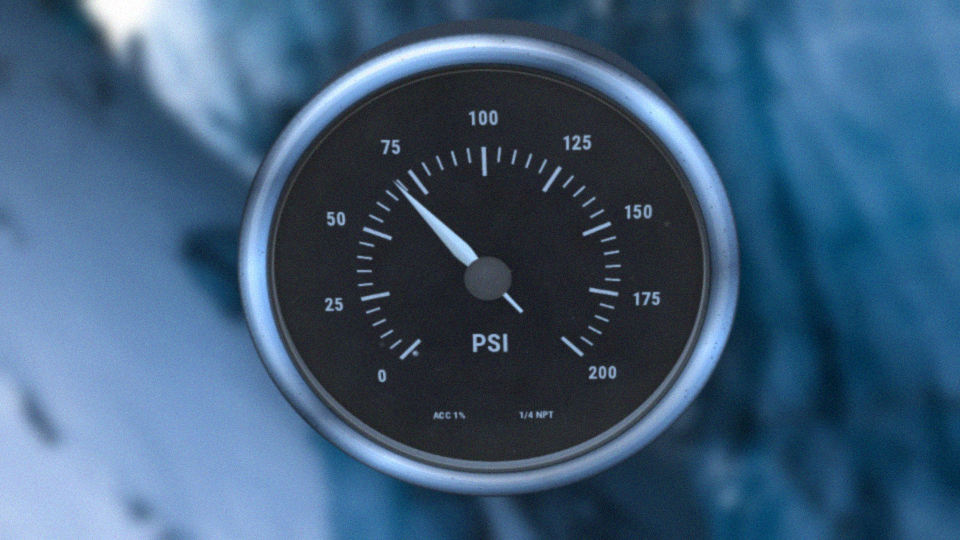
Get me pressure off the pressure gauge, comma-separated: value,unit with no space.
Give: 70,psi
